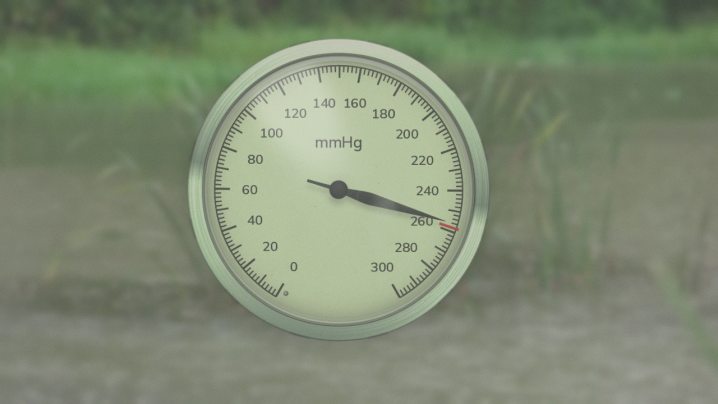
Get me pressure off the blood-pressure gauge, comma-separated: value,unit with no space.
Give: 256,mmHg
